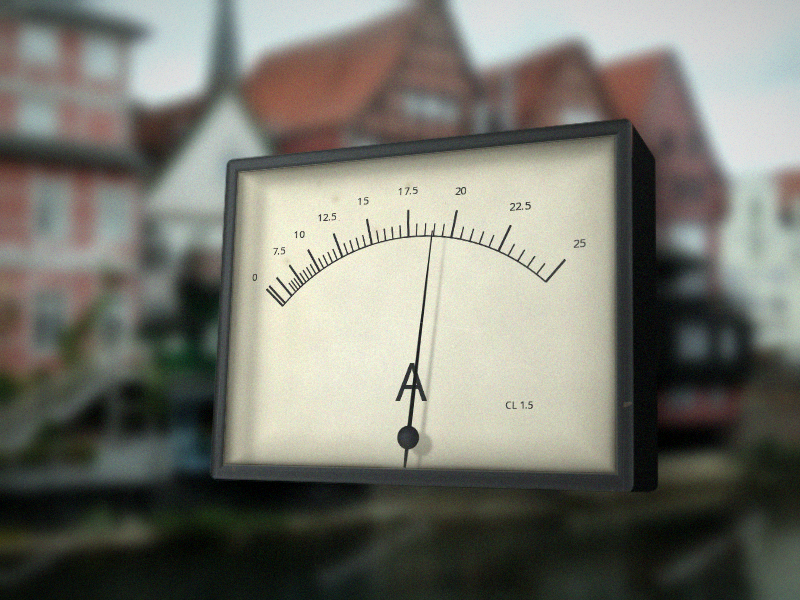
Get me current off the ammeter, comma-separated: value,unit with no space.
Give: 19,A
